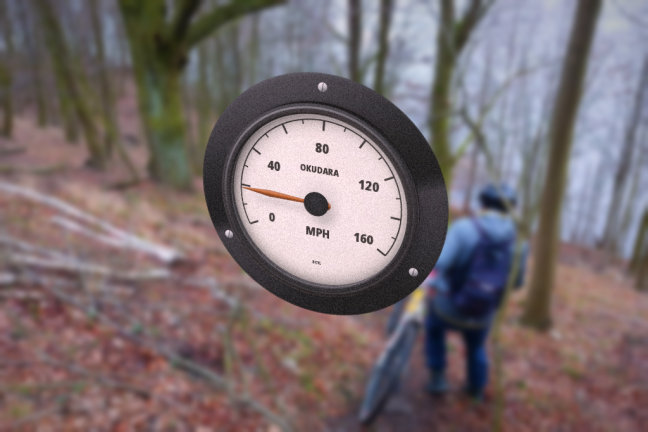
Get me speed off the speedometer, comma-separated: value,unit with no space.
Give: 20,mph
